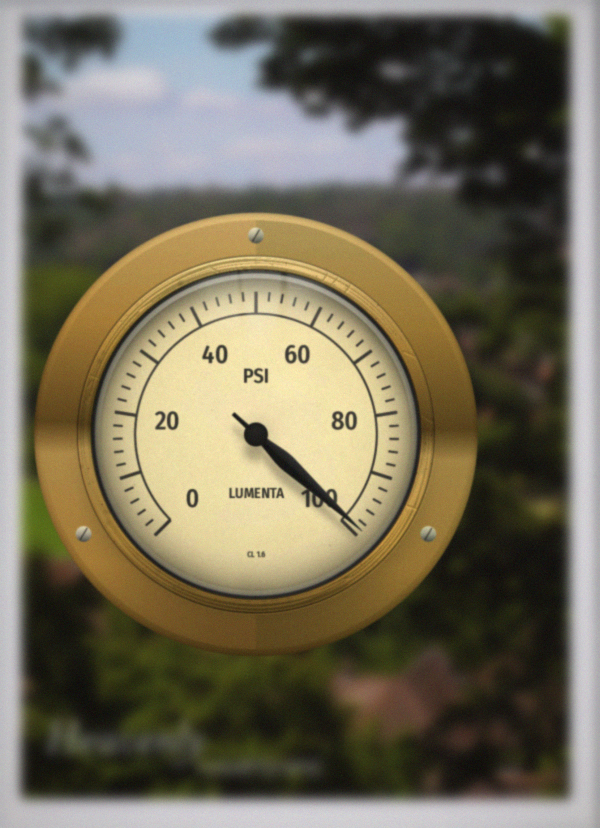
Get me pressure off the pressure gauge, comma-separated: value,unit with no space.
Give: 99,psi
